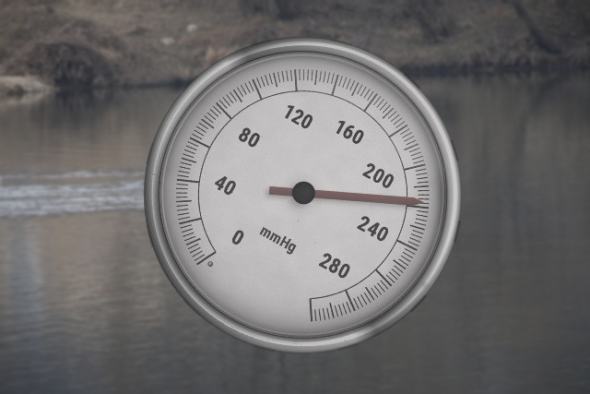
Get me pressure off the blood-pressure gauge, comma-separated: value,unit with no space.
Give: 218,mmHg
